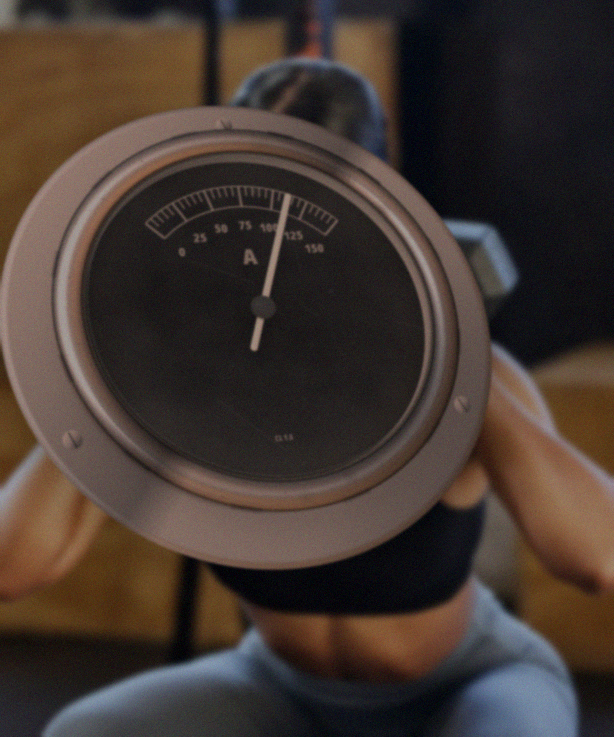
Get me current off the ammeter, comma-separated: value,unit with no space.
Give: 110,A
